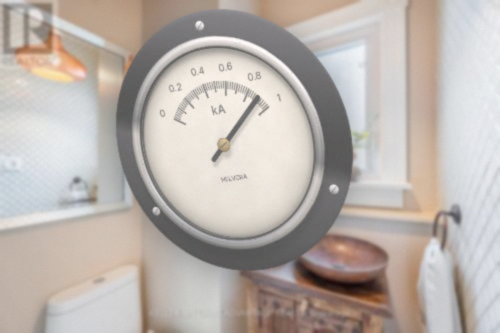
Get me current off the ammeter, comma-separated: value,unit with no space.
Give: 0.9,kA
